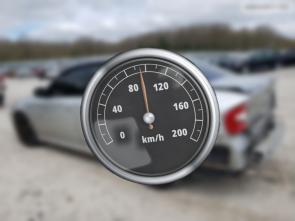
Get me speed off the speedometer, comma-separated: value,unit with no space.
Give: 95,km/h
